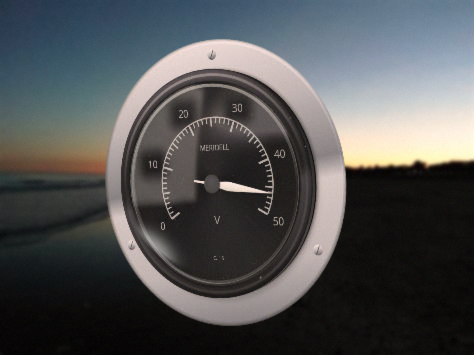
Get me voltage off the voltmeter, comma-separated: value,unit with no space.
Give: 46,V
